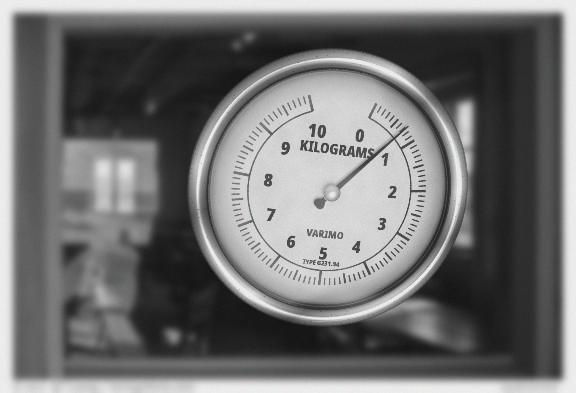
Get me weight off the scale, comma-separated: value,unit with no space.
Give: 0.7,kg
